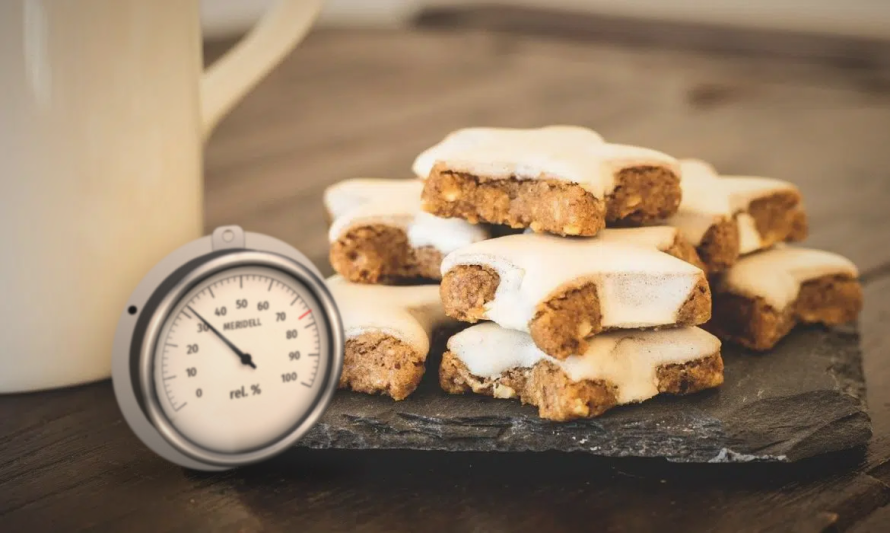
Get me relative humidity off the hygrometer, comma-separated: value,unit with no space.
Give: 32,%
